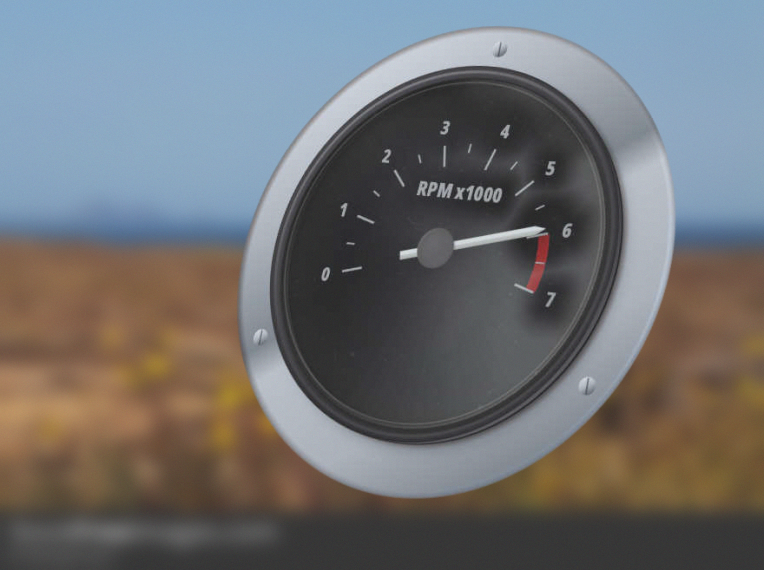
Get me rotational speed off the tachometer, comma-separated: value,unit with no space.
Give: 6000,rpm
